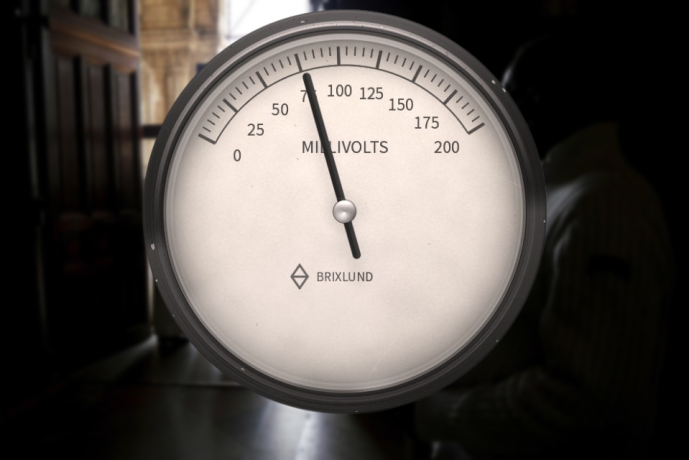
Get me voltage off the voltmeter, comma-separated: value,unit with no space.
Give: 77.5,mV
